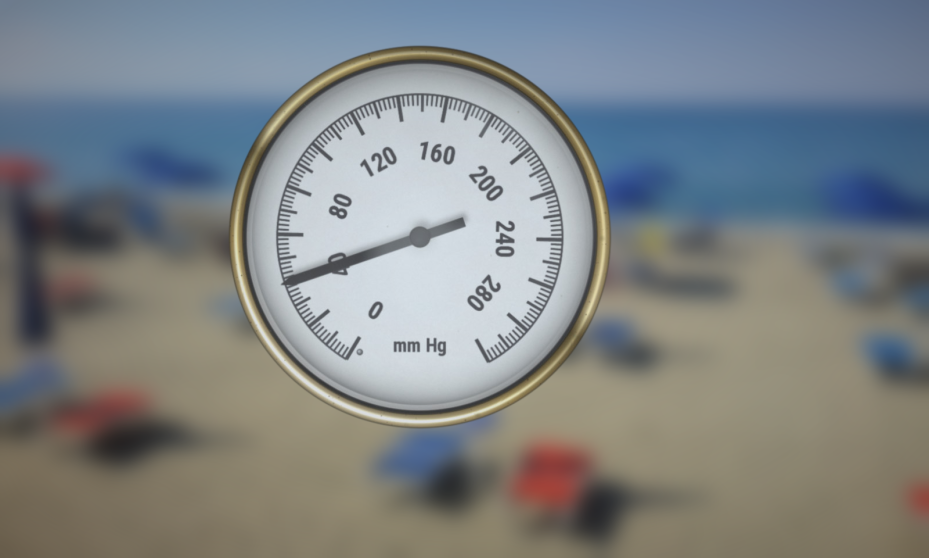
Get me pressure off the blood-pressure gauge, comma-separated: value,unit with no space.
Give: 40,mmHg
